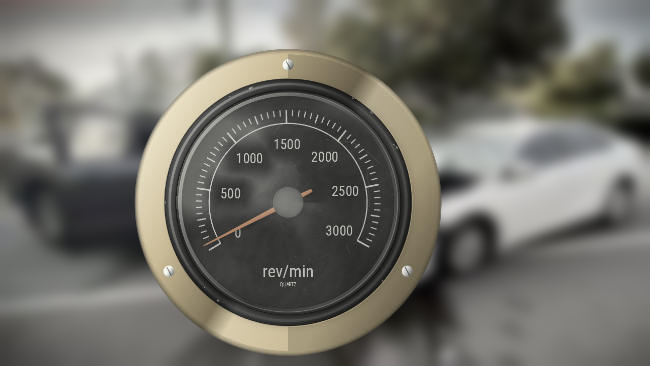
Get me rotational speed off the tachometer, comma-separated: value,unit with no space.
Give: 50,rpm
